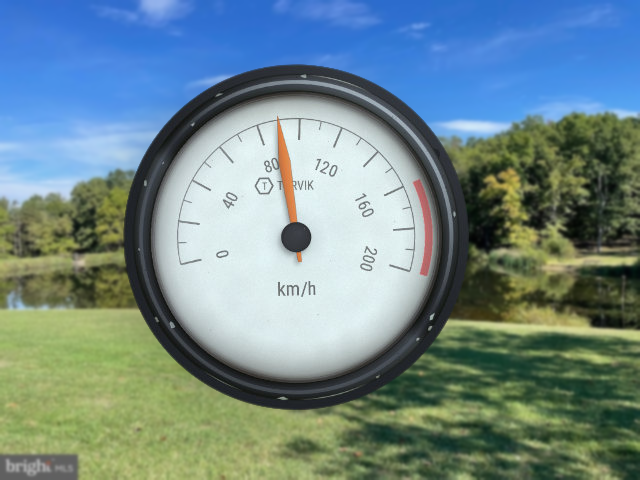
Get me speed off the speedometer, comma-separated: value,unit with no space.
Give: 90,km/h
